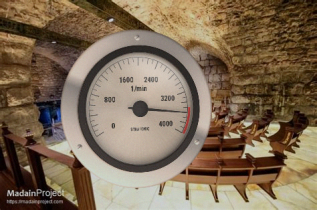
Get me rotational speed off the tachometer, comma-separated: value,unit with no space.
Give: 3600,rpm
